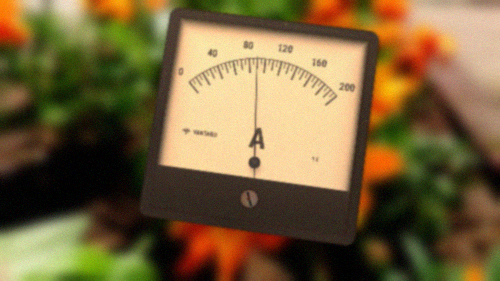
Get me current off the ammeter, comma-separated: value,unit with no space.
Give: 90,A
